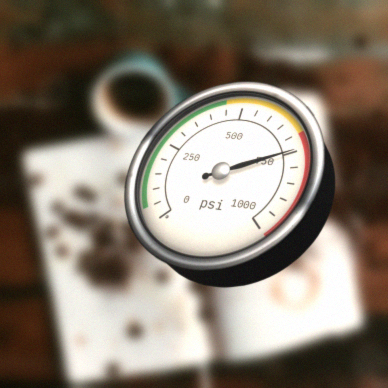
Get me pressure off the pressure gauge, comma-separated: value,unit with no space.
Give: 750,psi
